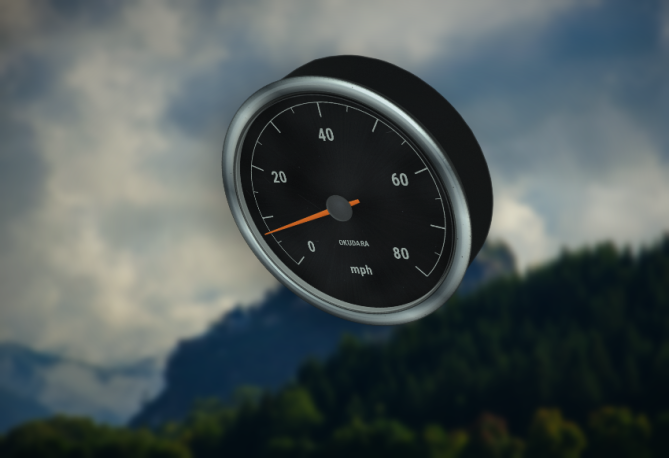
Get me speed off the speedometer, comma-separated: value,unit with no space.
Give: 7.5,mph
